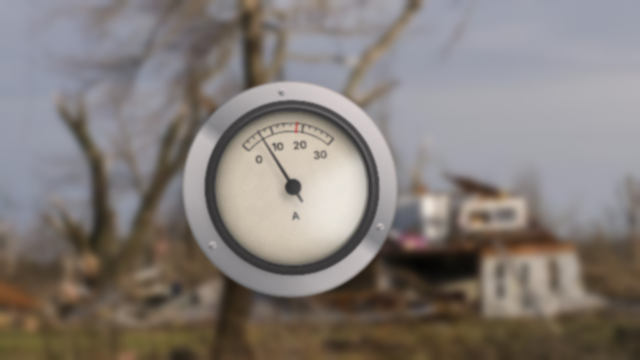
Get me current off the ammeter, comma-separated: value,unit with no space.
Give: 6,A
